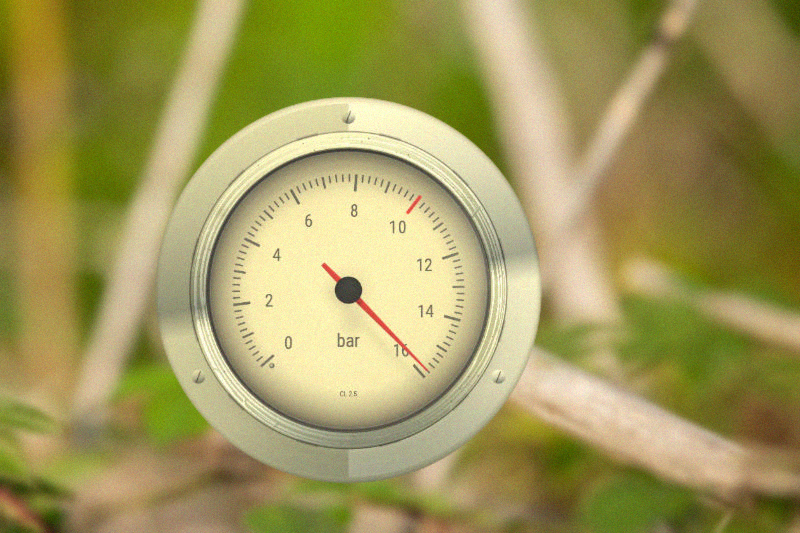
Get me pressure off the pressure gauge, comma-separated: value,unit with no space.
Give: 15.8,bar
